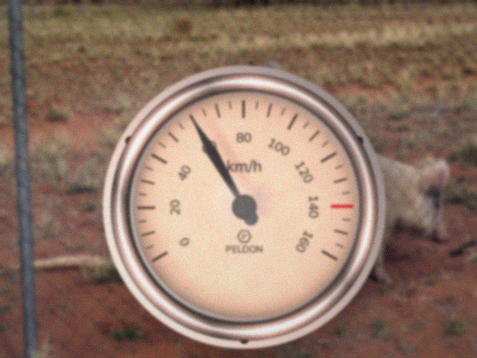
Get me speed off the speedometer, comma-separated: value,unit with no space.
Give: 60,km/h
